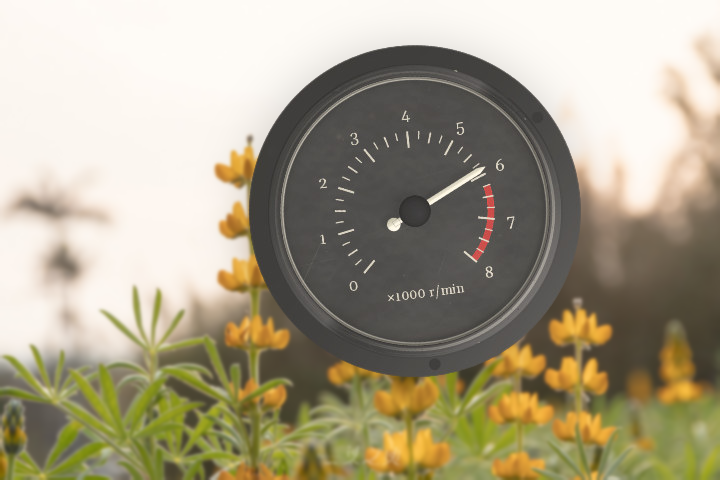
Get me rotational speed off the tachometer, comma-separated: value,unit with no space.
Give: 5875,rpm
